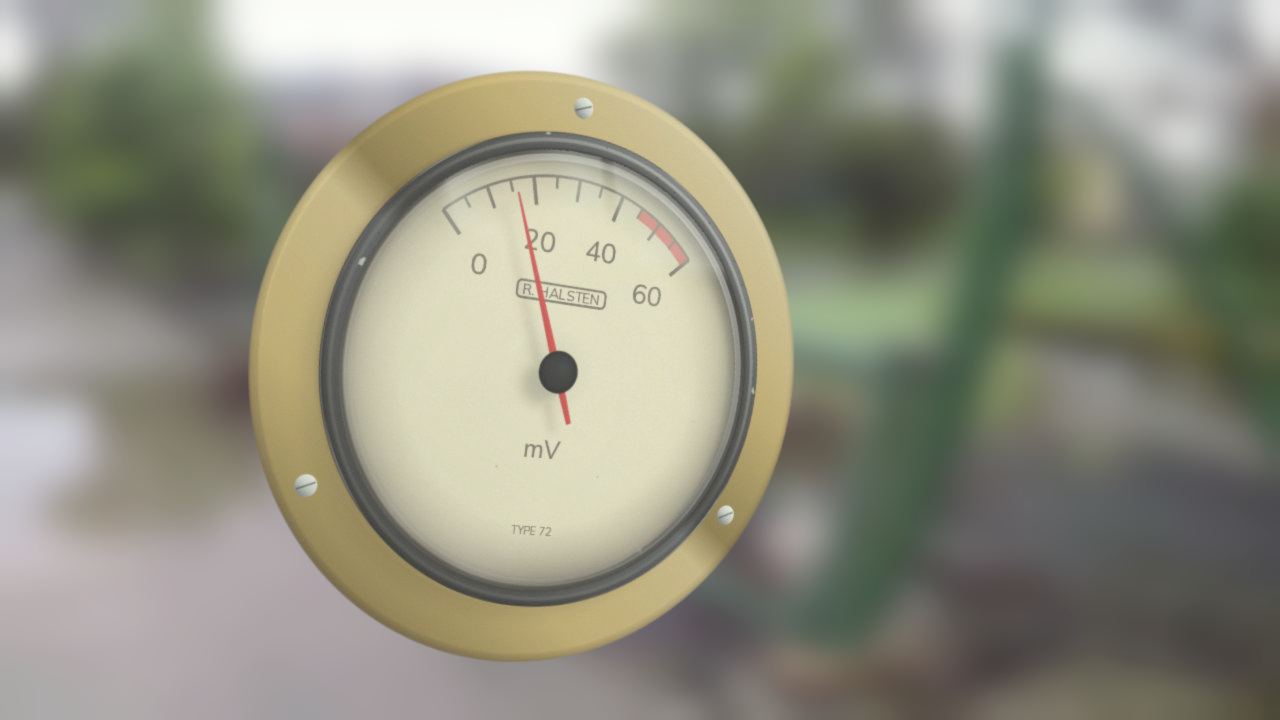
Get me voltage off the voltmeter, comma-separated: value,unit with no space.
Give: 15,mV
